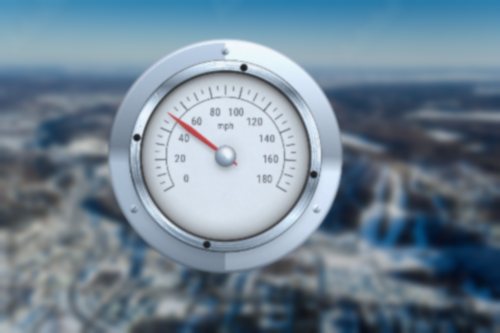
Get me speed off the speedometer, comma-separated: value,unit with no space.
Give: 50,mph
